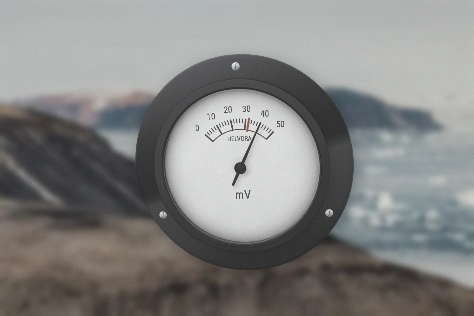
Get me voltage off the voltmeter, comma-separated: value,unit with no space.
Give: 40,mV
